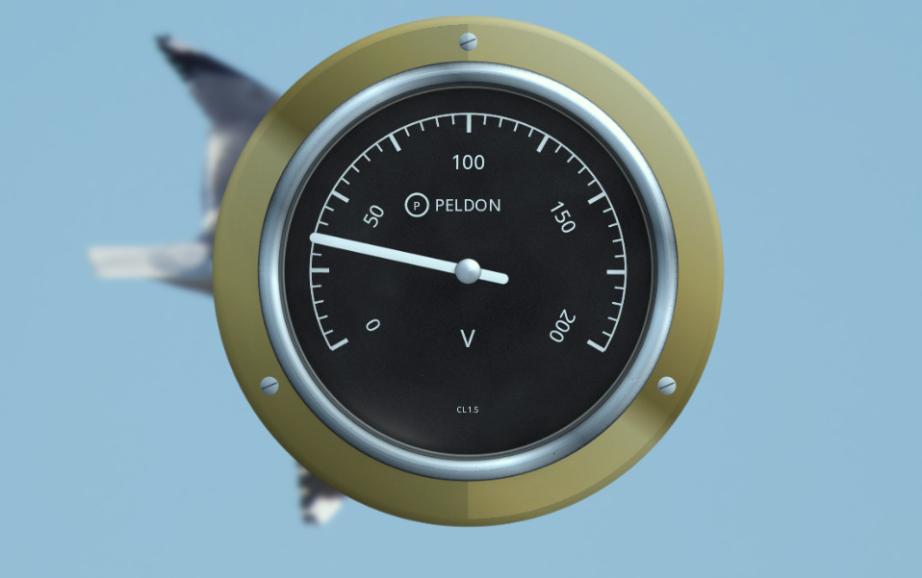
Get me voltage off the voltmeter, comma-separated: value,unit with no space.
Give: 35,V
